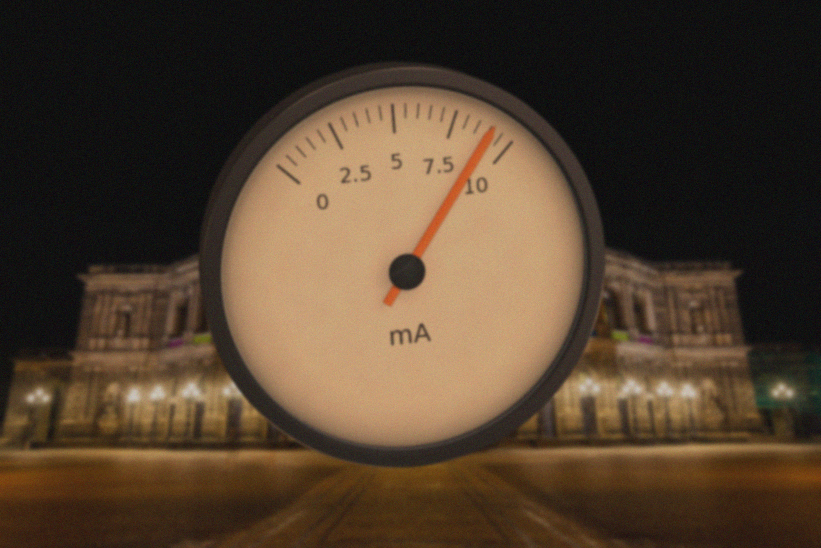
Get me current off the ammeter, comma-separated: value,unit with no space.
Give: 9,mA
